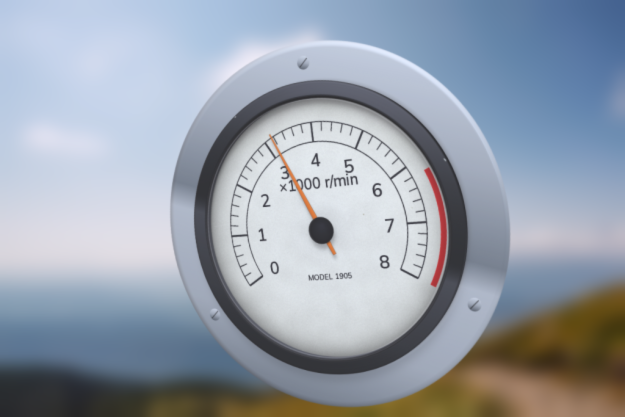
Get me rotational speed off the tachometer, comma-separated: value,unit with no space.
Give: 3200,rpm
